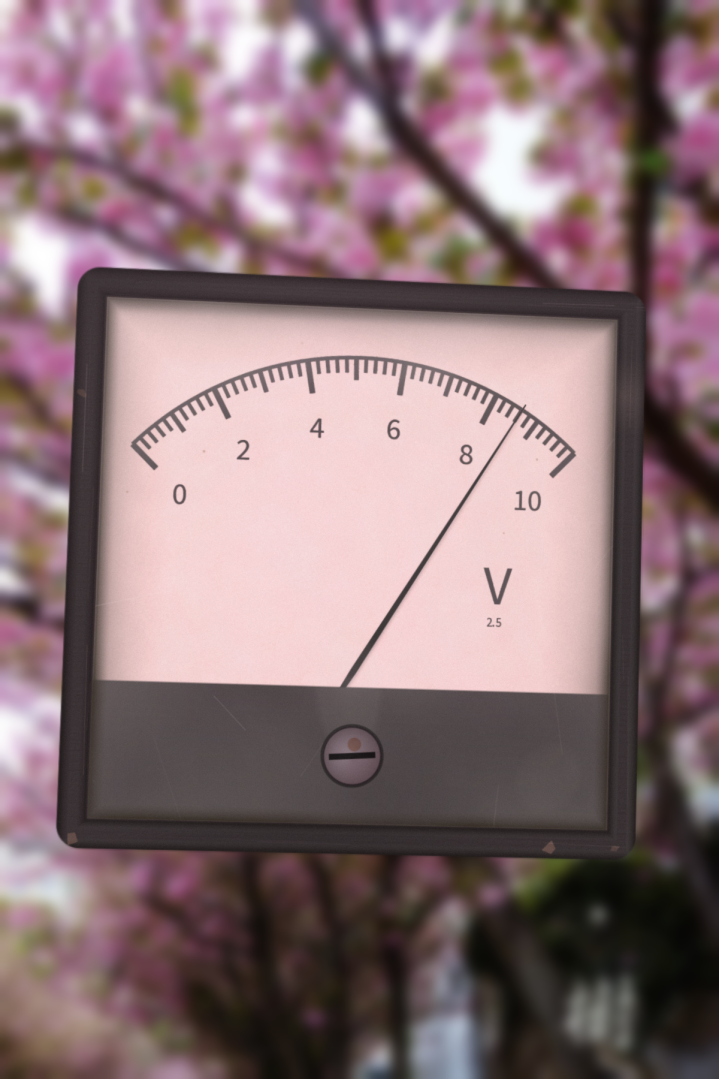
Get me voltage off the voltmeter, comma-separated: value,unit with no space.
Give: 8.6,V
